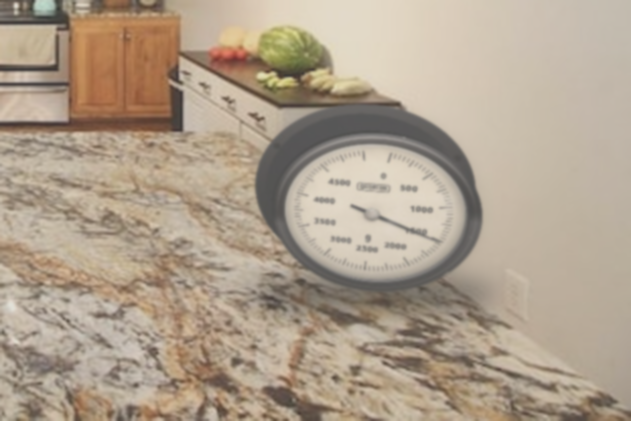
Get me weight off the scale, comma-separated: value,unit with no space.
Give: 1500,g
